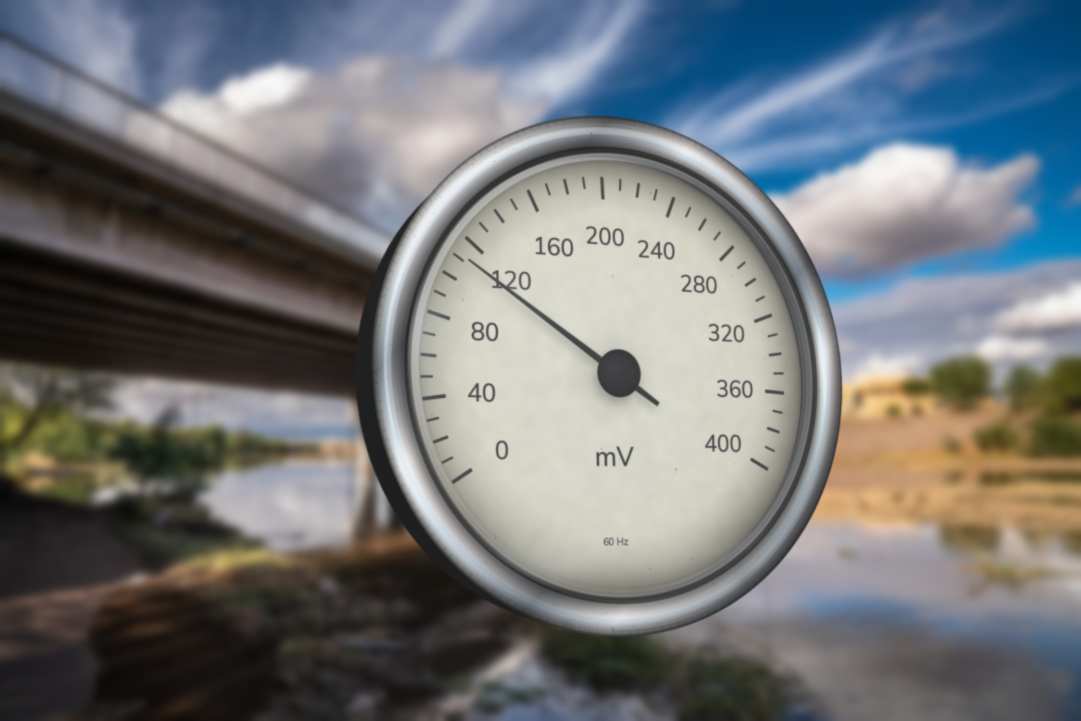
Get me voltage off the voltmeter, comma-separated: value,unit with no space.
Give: 110,mV
